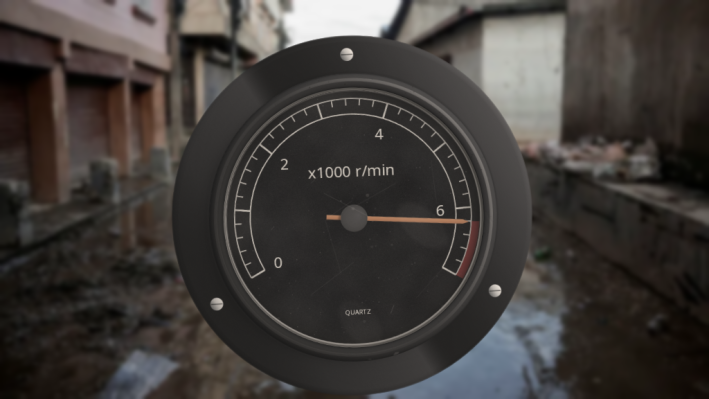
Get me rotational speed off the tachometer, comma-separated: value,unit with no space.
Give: 6200,rpm
